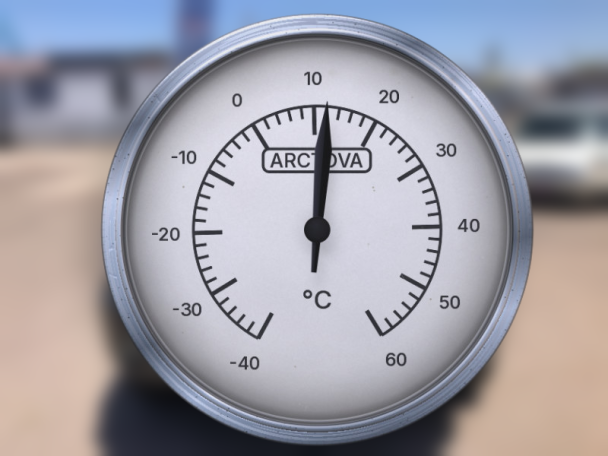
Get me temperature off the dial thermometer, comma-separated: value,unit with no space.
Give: 12,°C
